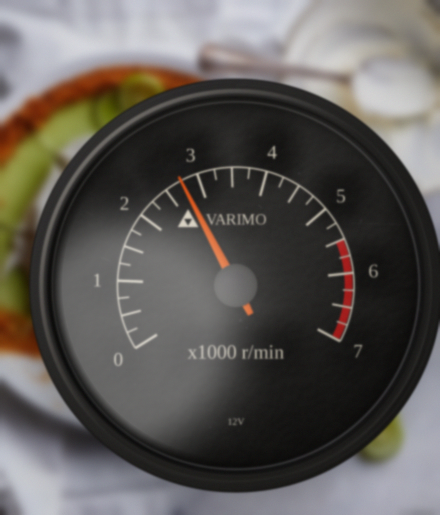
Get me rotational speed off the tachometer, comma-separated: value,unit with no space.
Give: 2750,rpm
